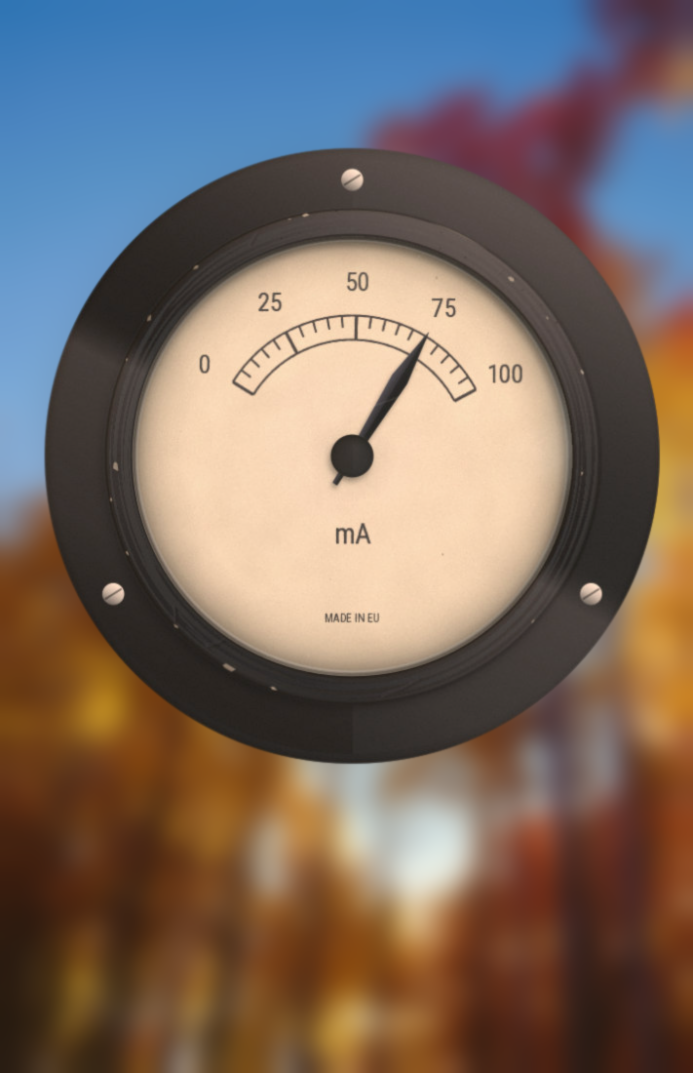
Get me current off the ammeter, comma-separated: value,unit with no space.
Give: 75,mA
